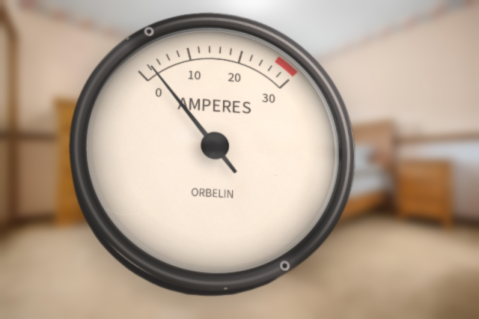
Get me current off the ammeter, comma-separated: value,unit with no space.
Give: 2,A
